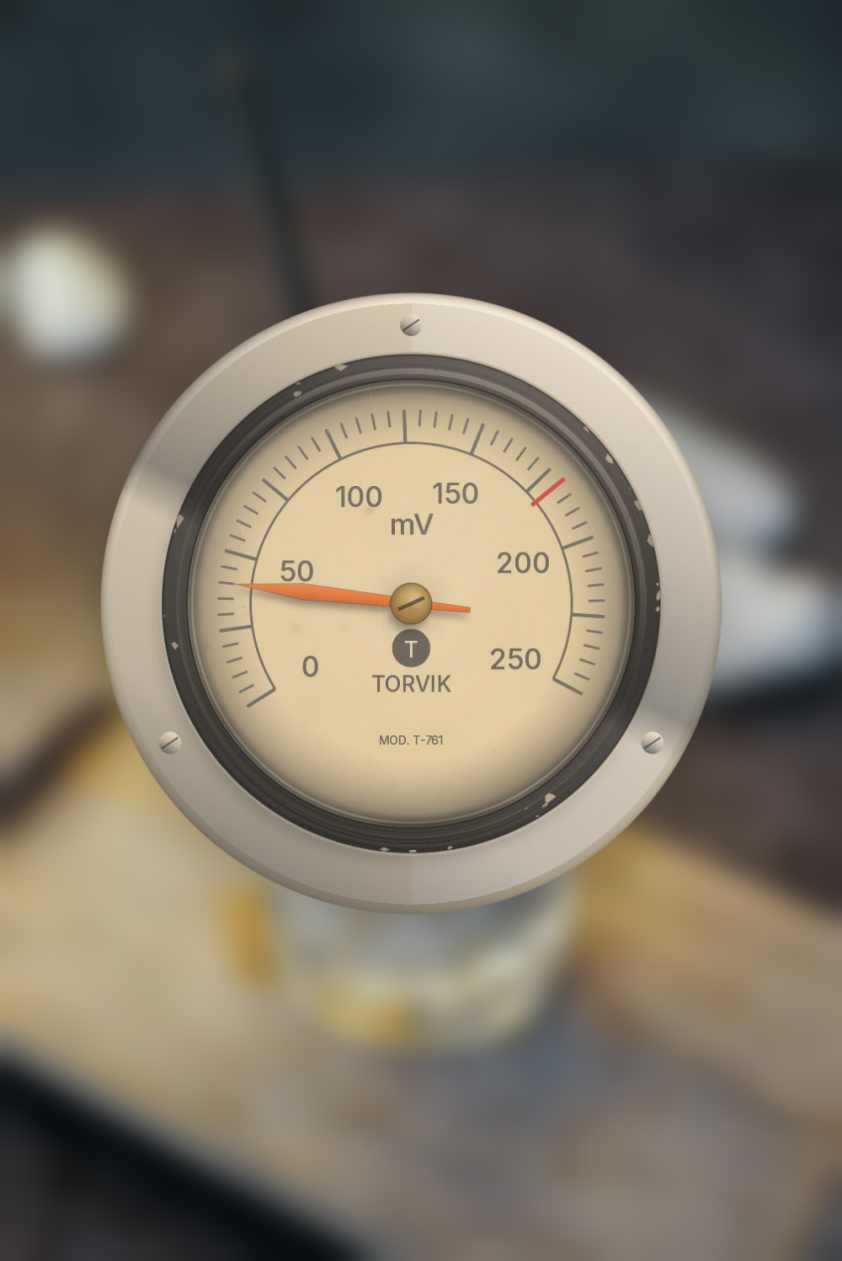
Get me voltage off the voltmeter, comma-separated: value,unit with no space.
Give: 40,mV
